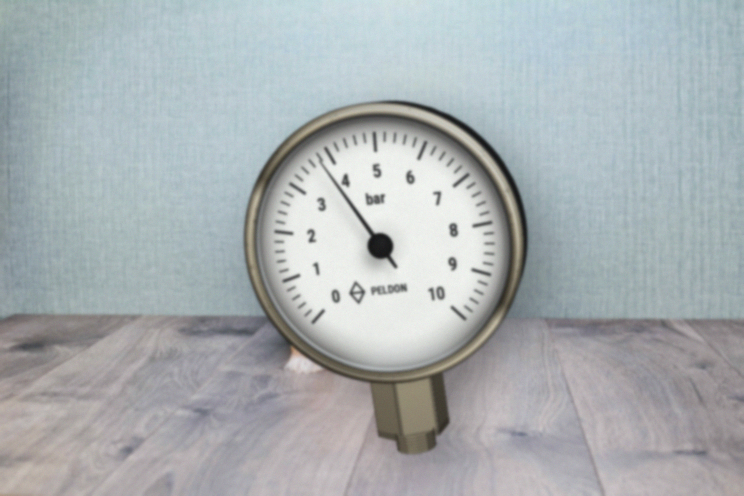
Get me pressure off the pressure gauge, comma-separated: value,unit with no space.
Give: 3.8,bar
